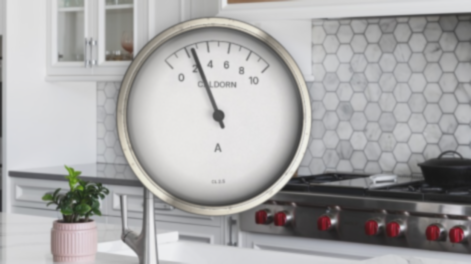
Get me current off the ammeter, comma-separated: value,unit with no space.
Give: 2.5,A
